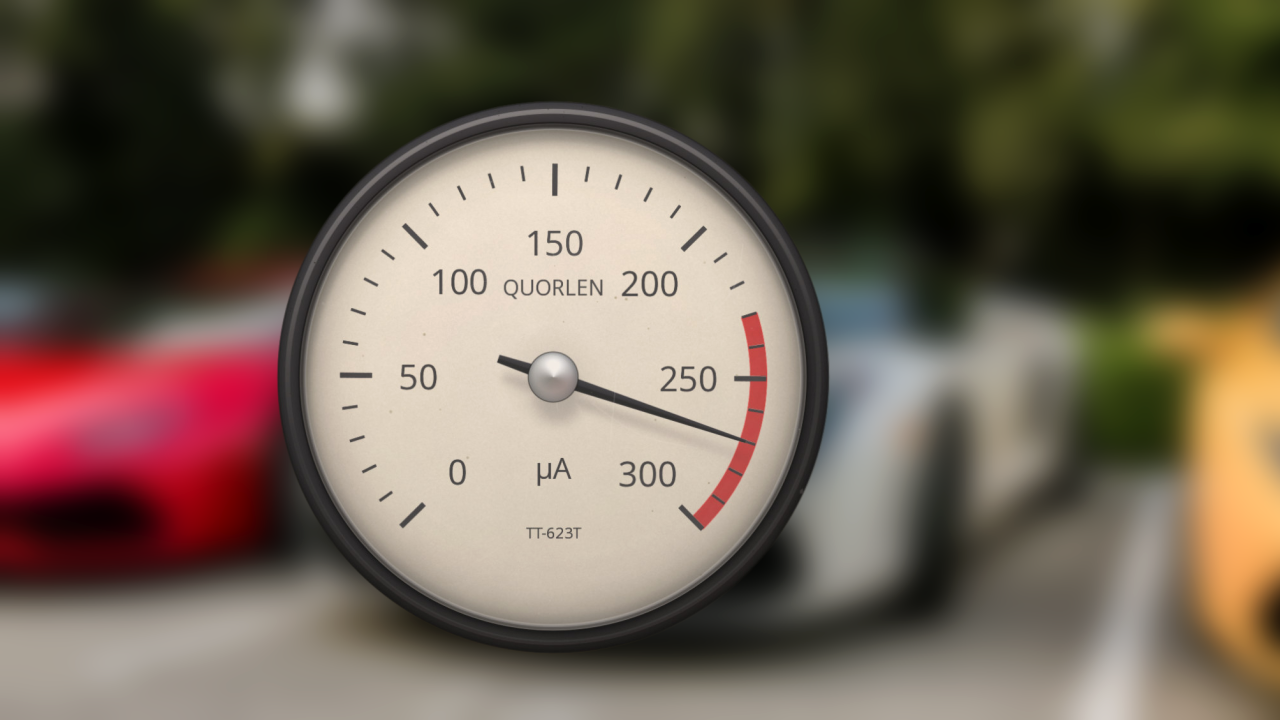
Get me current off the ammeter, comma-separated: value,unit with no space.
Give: 270,µA
